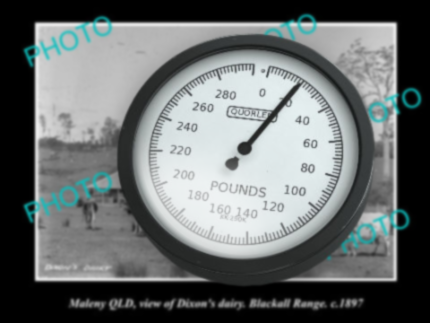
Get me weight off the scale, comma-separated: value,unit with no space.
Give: 20,lb
